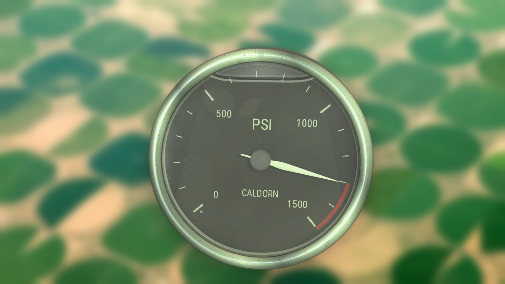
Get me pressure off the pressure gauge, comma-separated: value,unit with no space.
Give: 1300,psi
